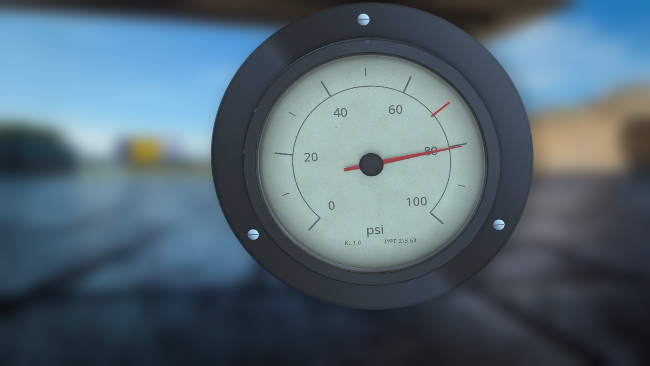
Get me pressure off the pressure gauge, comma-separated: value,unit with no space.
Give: 80,psi
